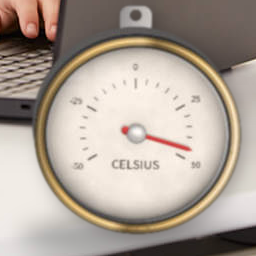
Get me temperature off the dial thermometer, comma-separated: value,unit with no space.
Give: 45,°C
